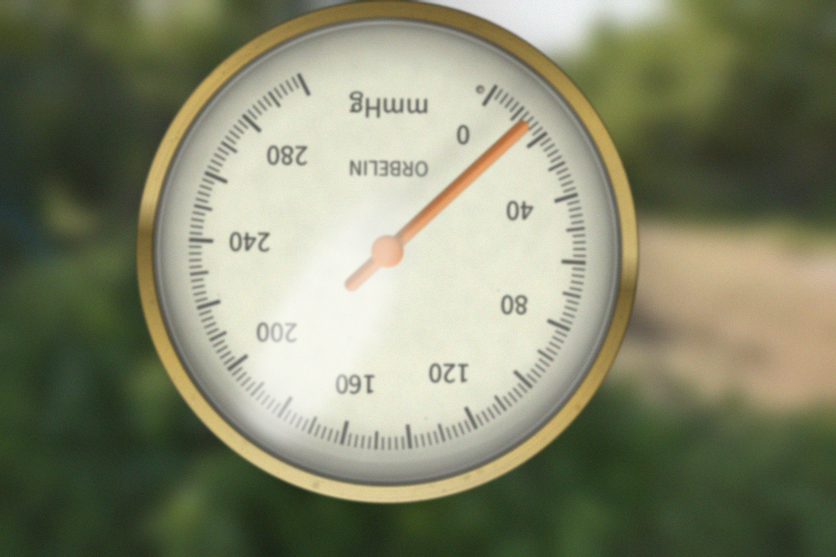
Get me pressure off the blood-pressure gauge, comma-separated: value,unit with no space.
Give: 14,mmHg
